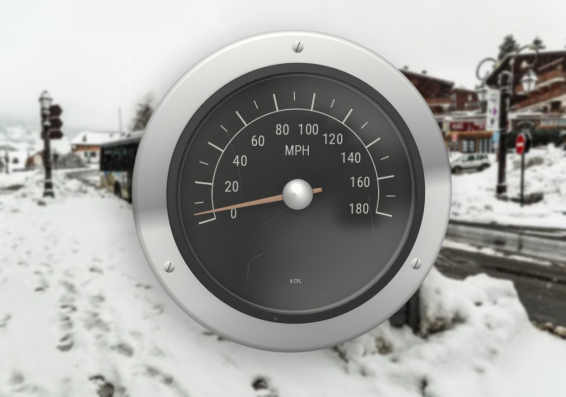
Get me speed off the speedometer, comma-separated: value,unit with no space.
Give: 5,mph
